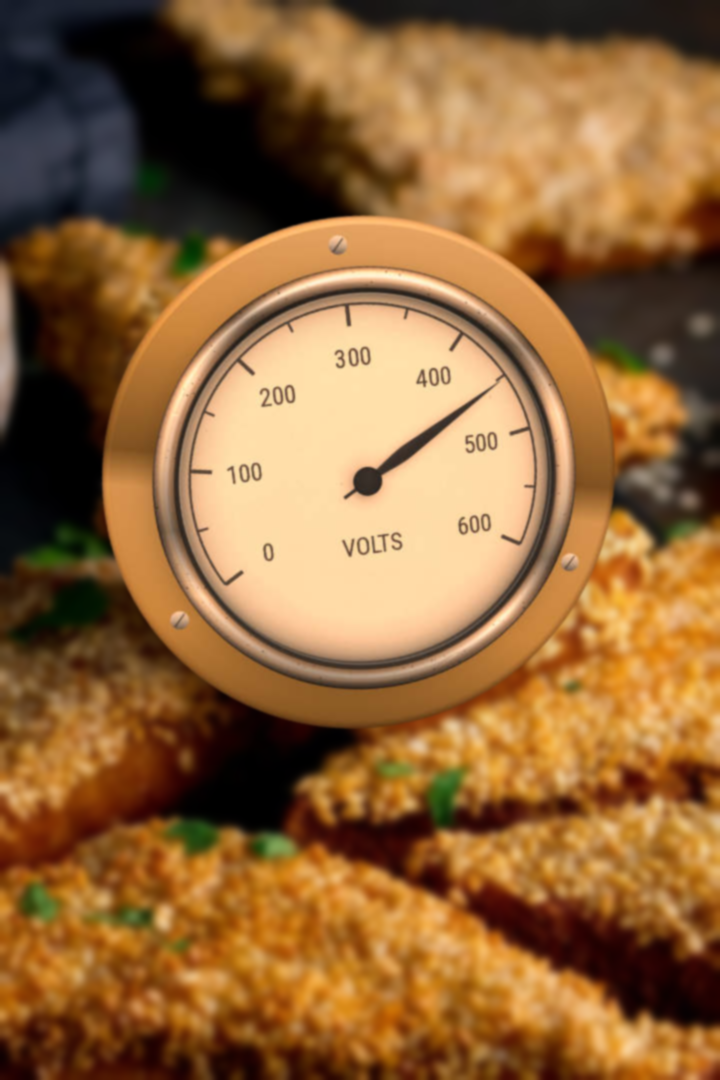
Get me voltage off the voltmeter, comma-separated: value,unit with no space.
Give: 450,V
